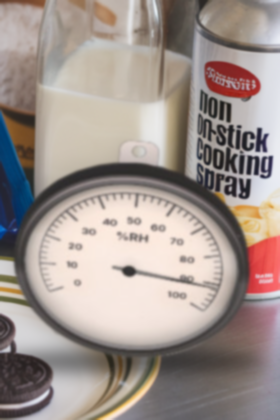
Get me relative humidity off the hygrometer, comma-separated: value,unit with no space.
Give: 90,%
